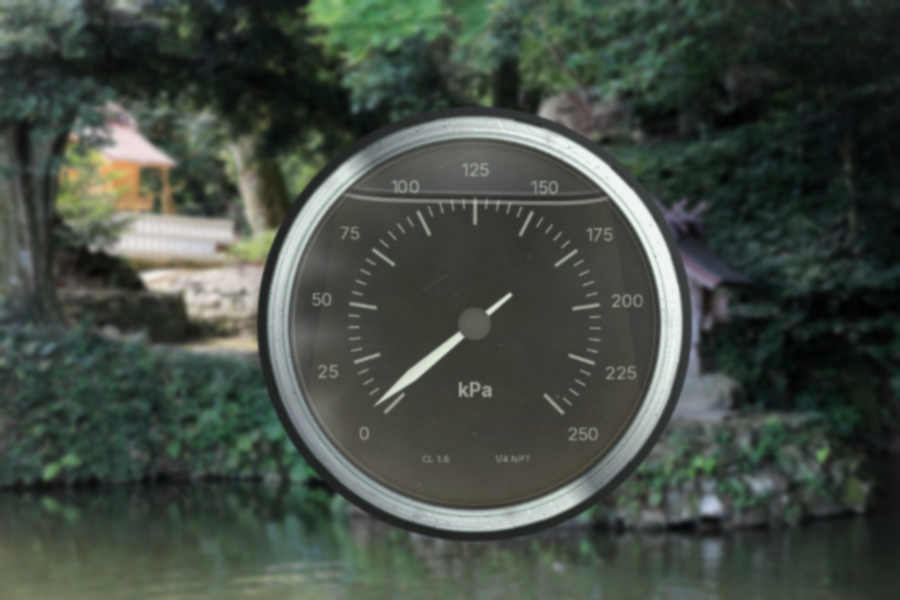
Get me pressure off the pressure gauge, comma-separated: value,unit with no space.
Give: 5,kPa
